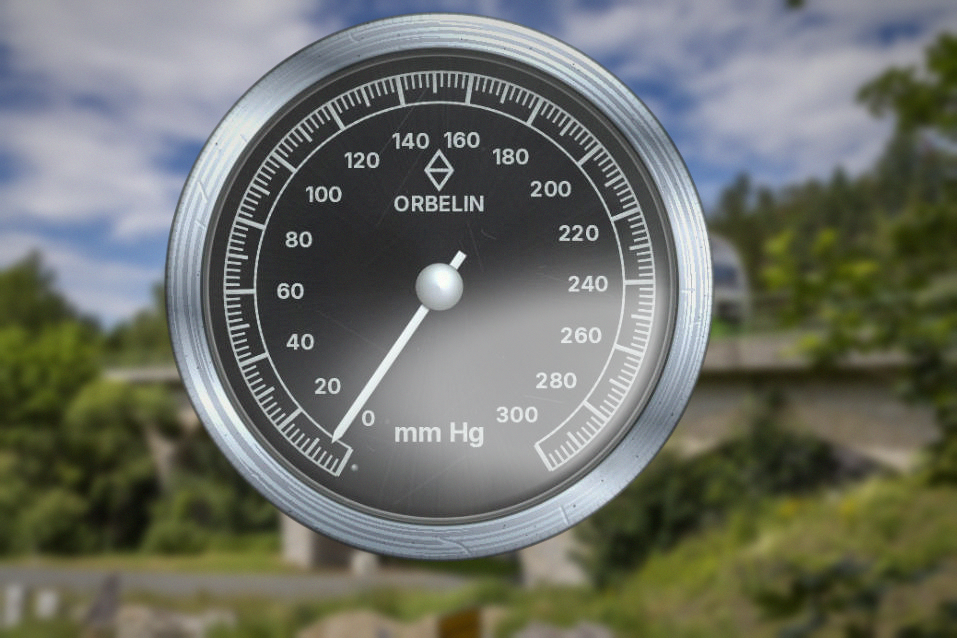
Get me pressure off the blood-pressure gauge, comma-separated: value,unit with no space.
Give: 6,mmHg
